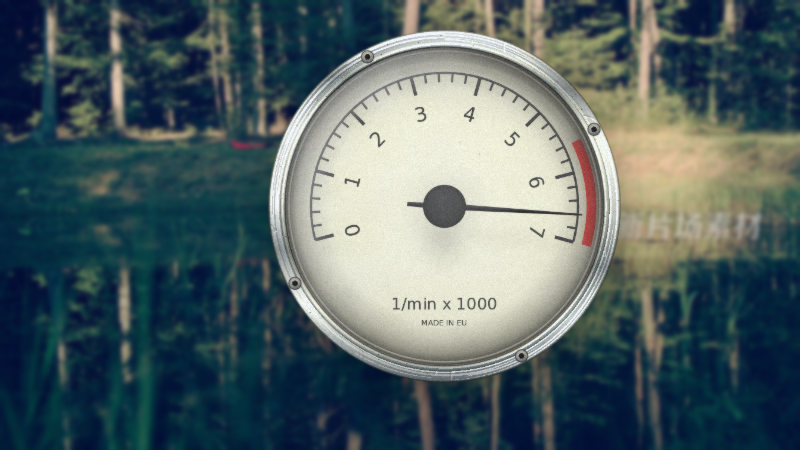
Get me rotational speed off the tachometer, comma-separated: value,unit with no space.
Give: 6600,rpm
